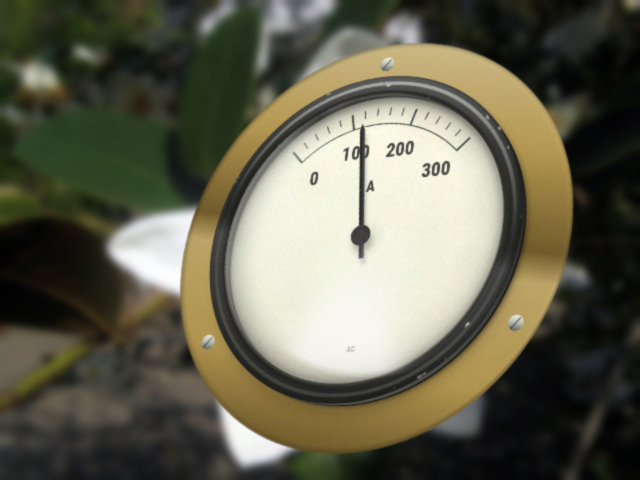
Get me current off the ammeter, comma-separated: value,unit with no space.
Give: 120,A
